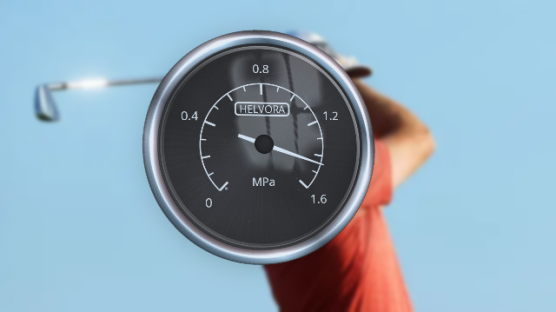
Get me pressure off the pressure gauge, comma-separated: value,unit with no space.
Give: 1.45,MPa
